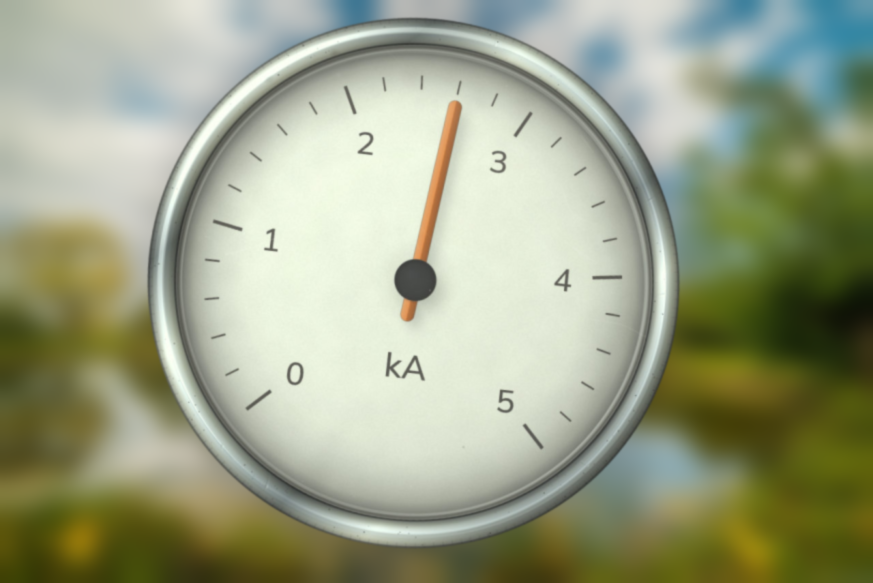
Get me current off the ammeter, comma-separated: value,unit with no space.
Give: 2.6,kA
